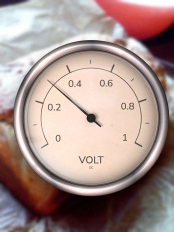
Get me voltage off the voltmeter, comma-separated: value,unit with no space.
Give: 0.3,V
